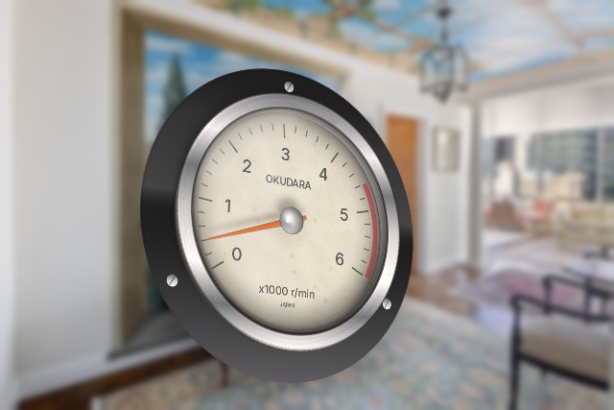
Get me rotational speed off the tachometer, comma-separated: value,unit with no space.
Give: 400,rpm
